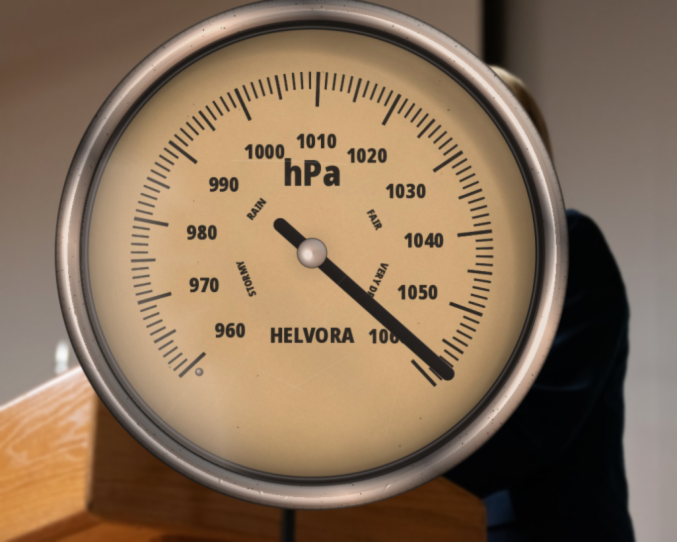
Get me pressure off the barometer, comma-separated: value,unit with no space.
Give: 1058,hPa
